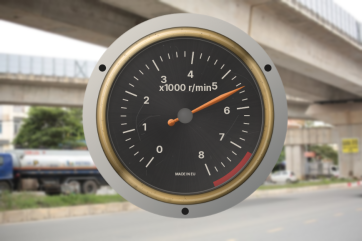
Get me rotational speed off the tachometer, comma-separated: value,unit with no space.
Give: 5500,rpm
